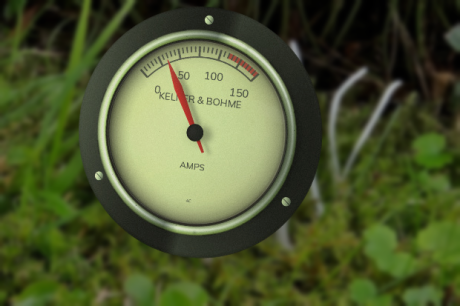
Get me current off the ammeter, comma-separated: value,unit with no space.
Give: 35,A
